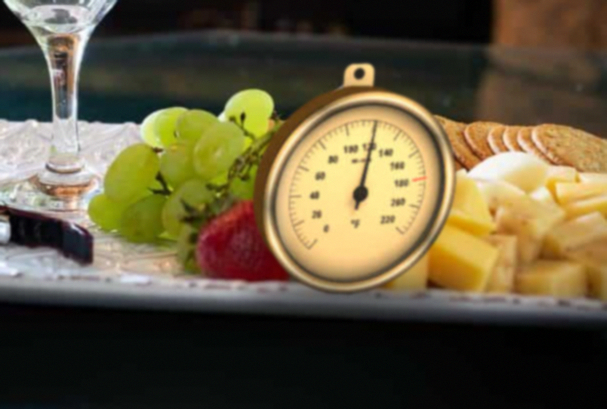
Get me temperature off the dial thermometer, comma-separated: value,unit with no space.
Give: 120,°F
